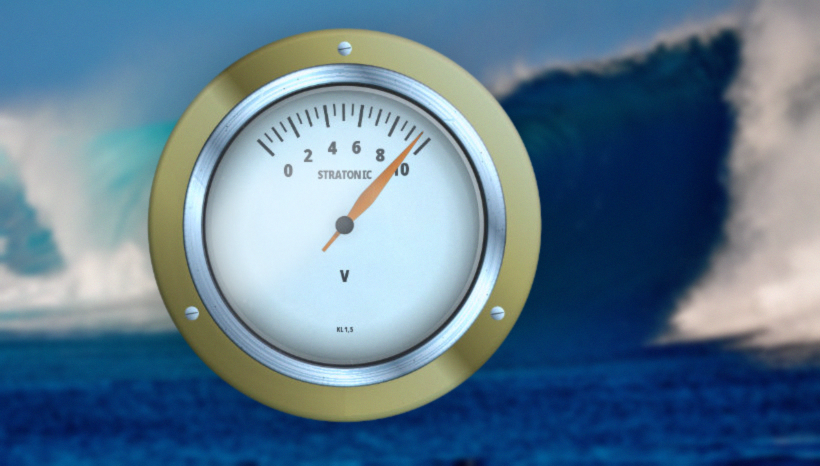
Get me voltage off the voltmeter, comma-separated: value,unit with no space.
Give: 9.5,V
